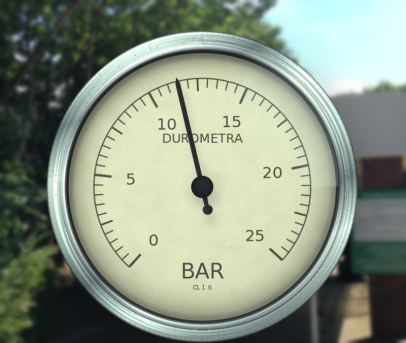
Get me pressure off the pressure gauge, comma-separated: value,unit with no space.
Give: 11.5,bar
